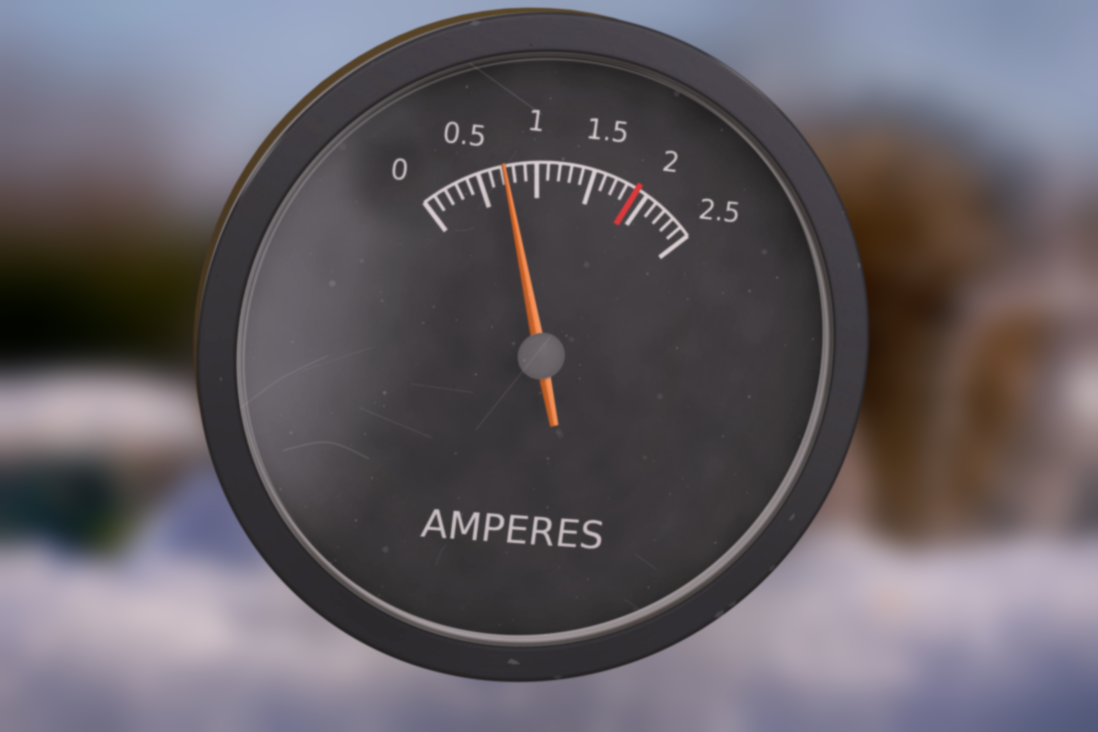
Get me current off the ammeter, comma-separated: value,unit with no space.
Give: 0.7,A
